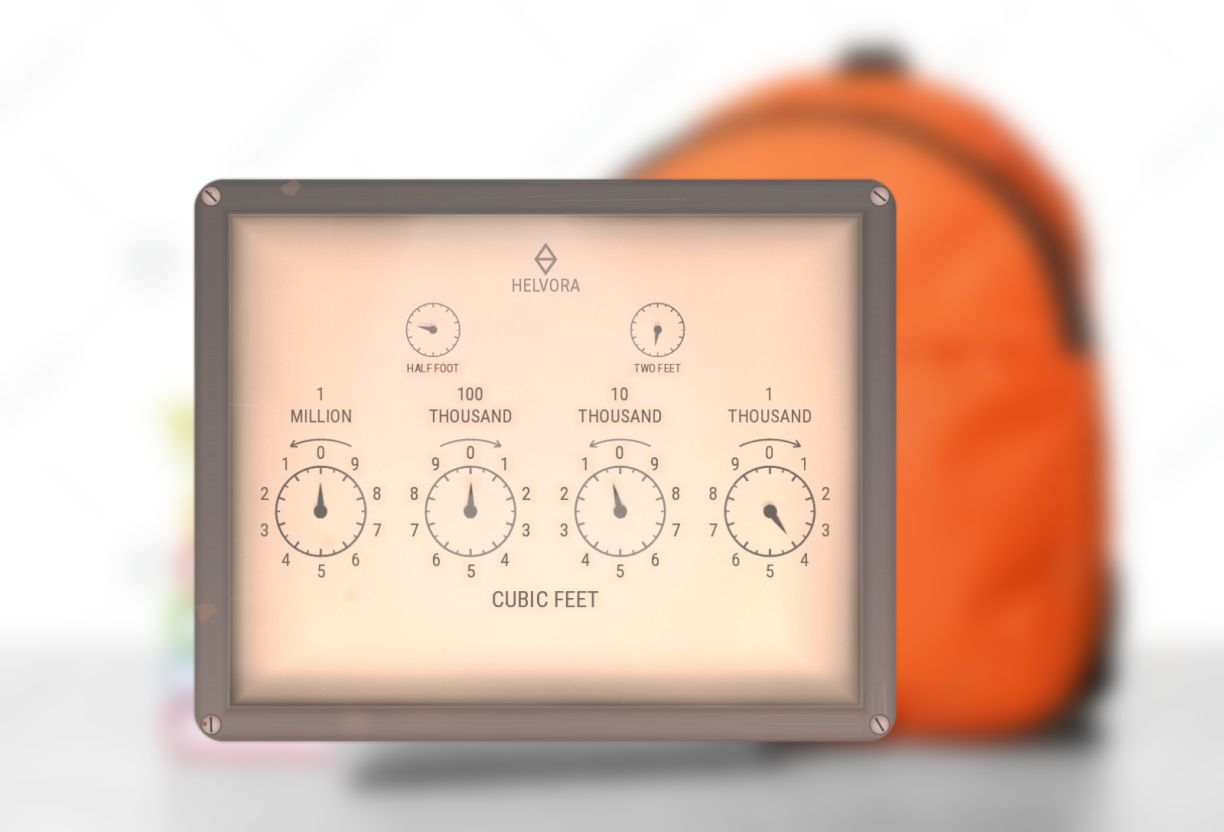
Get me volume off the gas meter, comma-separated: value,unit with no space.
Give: 400,ft³
